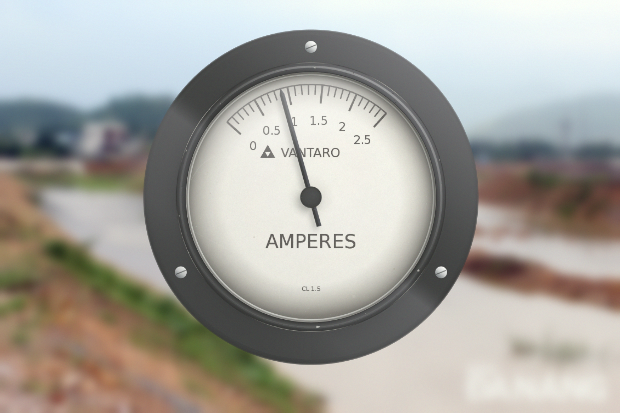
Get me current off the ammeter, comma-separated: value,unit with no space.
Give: 0.9,A
